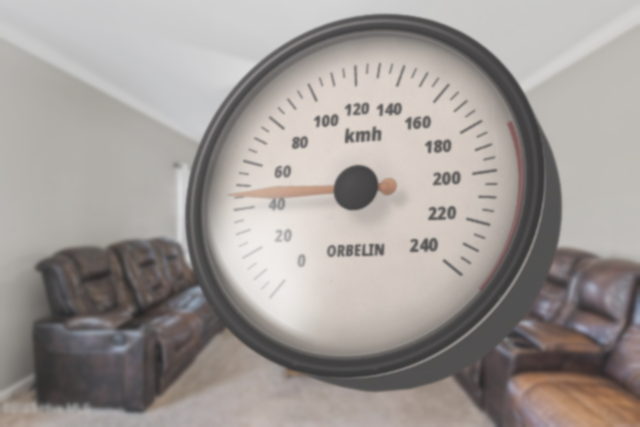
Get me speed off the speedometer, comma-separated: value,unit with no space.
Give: 45,km/h
